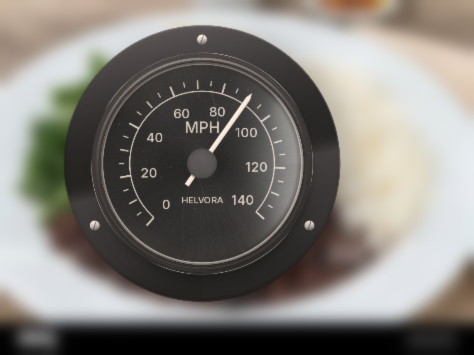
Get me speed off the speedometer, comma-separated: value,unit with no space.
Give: 90,mph
